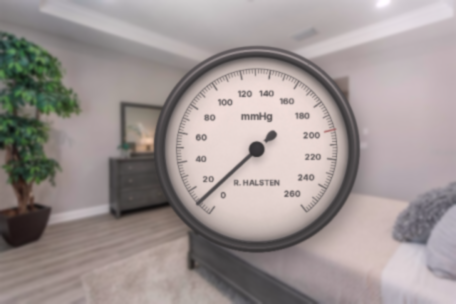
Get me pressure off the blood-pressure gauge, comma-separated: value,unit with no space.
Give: 10,mmHg
